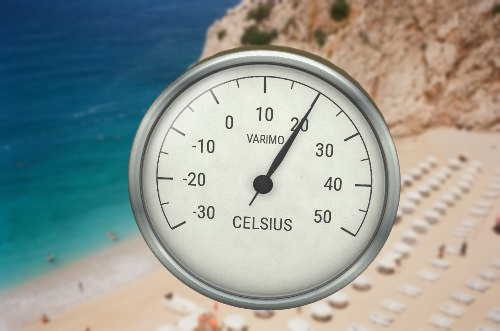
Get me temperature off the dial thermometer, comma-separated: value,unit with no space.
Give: 20,°C
